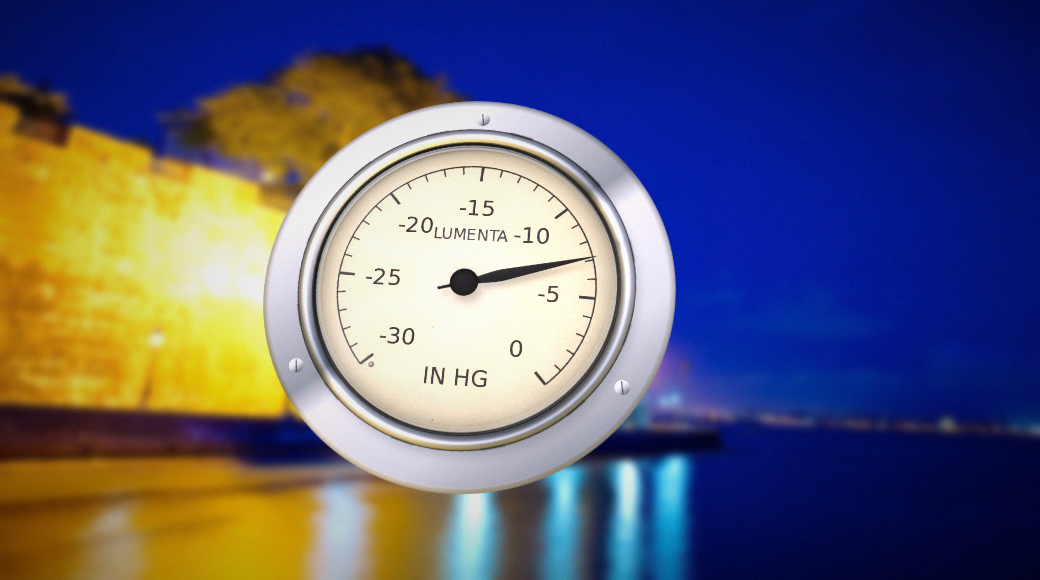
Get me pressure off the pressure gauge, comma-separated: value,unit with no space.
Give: -7,inHg
